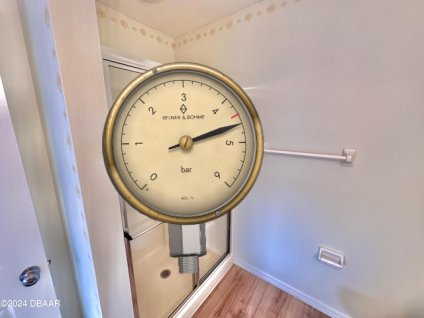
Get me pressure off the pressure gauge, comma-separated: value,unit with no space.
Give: 4.6,bar
